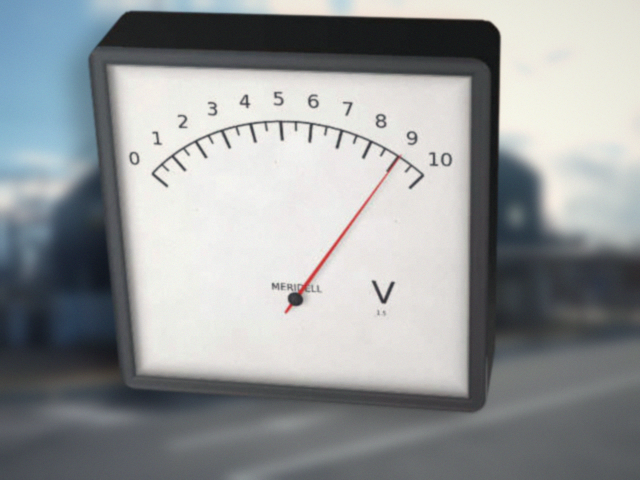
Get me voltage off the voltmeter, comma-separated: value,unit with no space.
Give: 9,V
